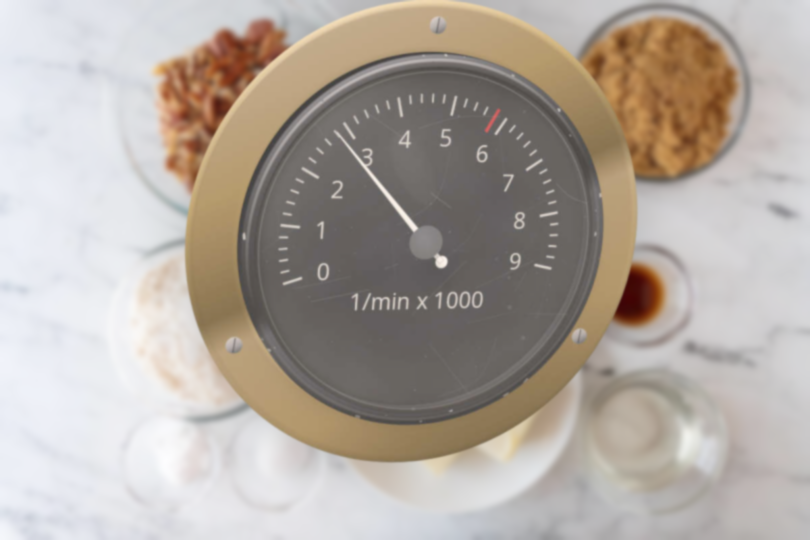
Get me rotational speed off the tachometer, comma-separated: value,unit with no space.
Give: 2800,rpm
